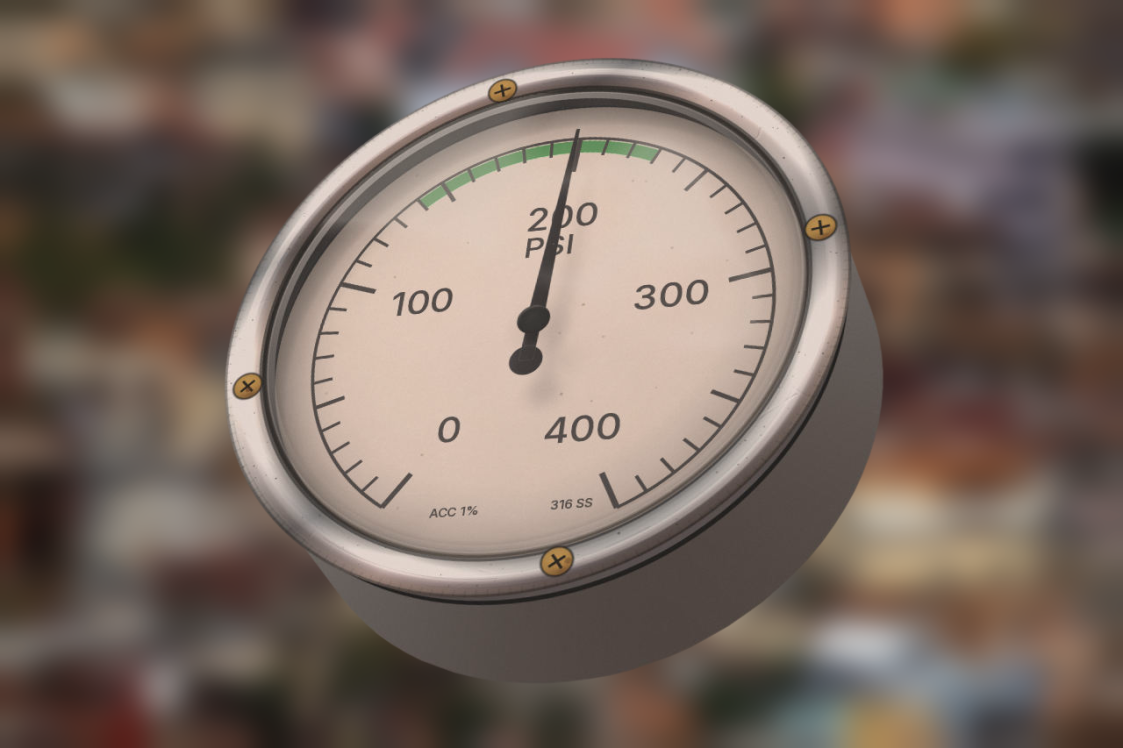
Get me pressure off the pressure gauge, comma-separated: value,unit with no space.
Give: 200,psi
